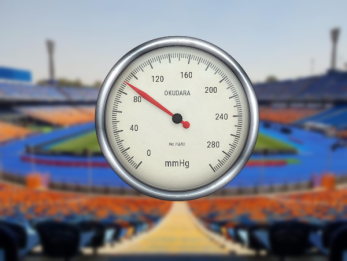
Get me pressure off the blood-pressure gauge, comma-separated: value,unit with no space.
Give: 90,mmHg
